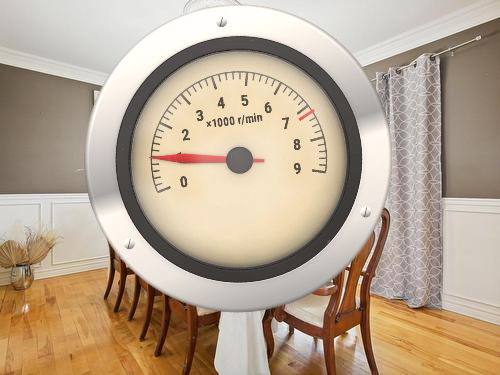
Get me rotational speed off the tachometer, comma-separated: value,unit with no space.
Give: 1000,rpm
